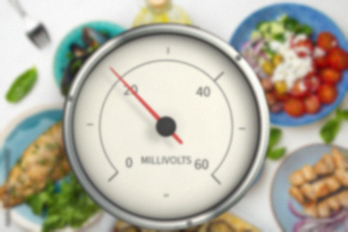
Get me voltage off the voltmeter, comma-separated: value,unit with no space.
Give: 20,mV
